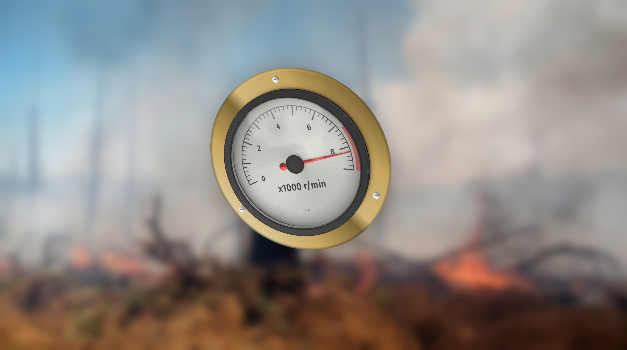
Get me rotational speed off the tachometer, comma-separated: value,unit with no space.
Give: 8200,rpm
